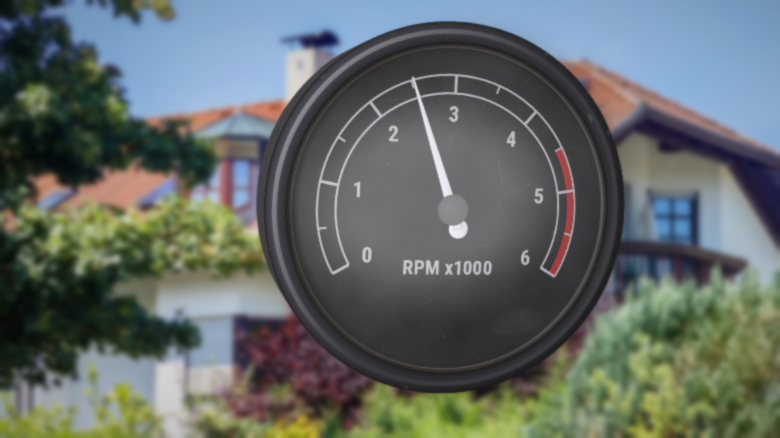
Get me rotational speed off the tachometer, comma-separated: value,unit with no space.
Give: 2500,rpm
